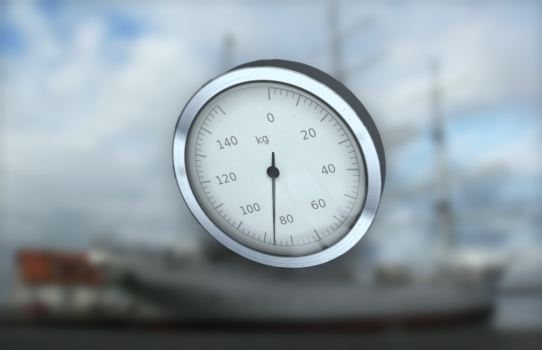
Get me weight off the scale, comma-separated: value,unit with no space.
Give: 86,kg
